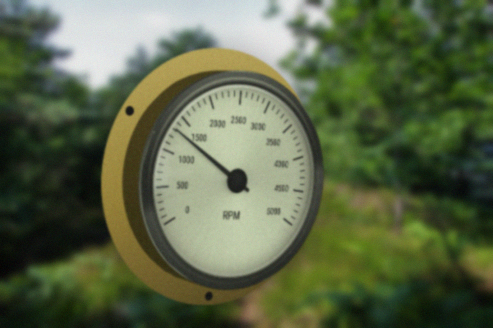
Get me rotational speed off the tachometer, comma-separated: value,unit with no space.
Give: 1300,rpm
